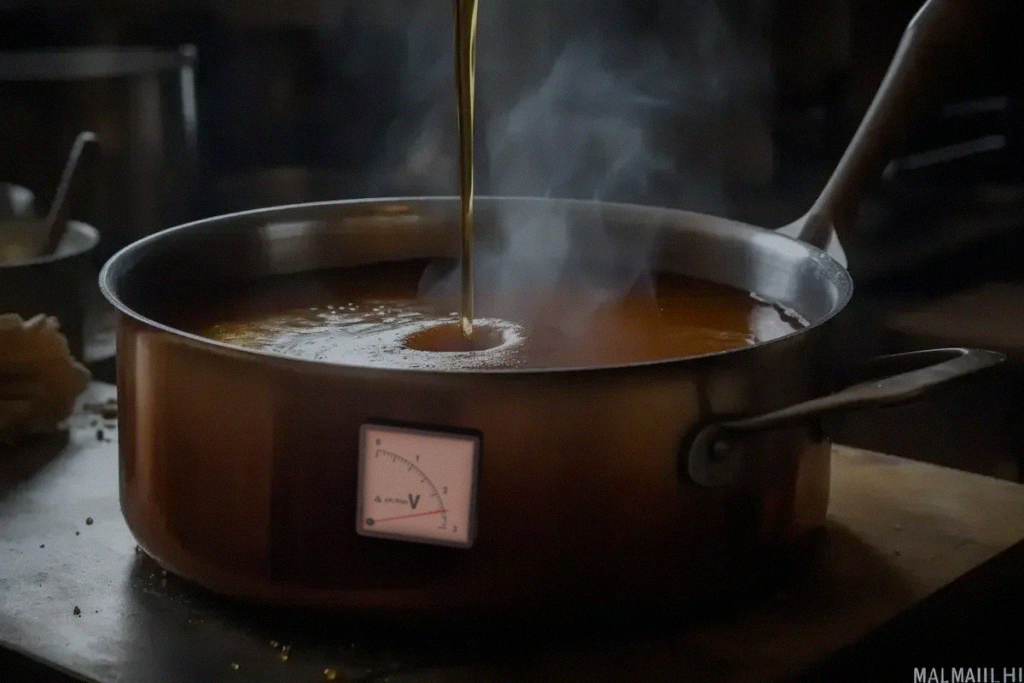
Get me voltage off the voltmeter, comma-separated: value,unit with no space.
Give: 2.5,V
